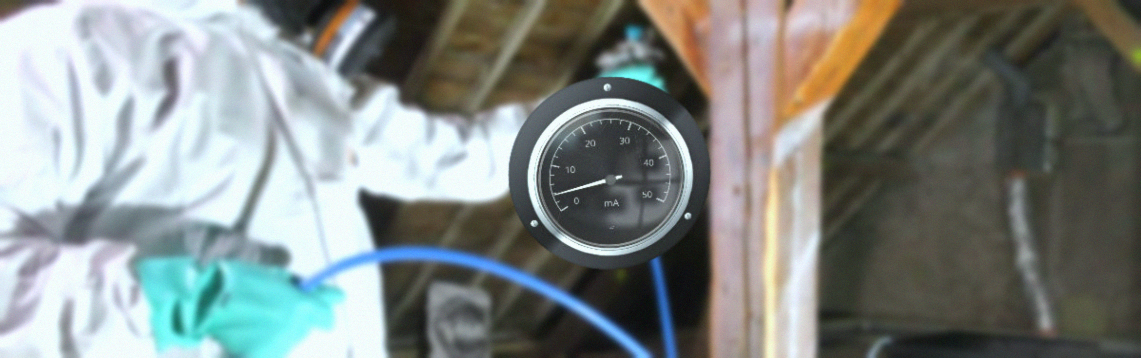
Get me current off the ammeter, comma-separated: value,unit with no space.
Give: 4,mA
